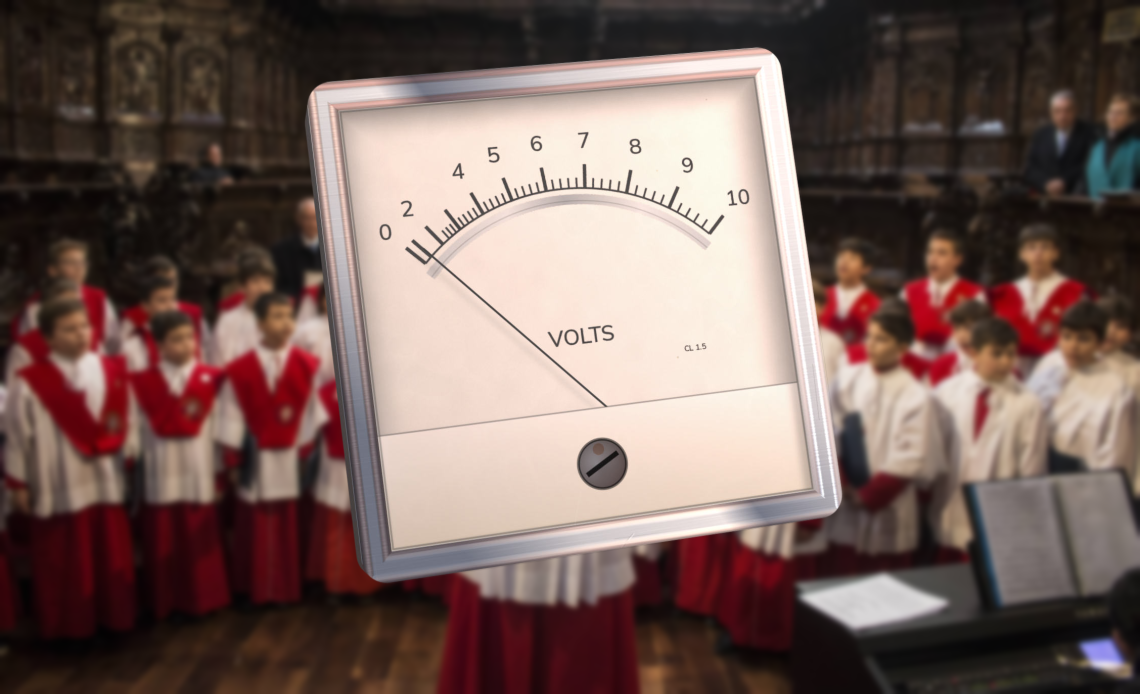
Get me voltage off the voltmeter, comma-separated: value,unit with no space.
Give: 1,V
